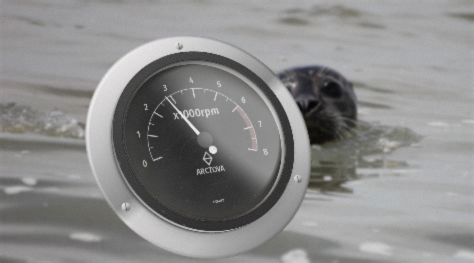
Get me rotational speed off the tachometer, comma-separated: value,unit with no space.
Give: 2750,rpm
